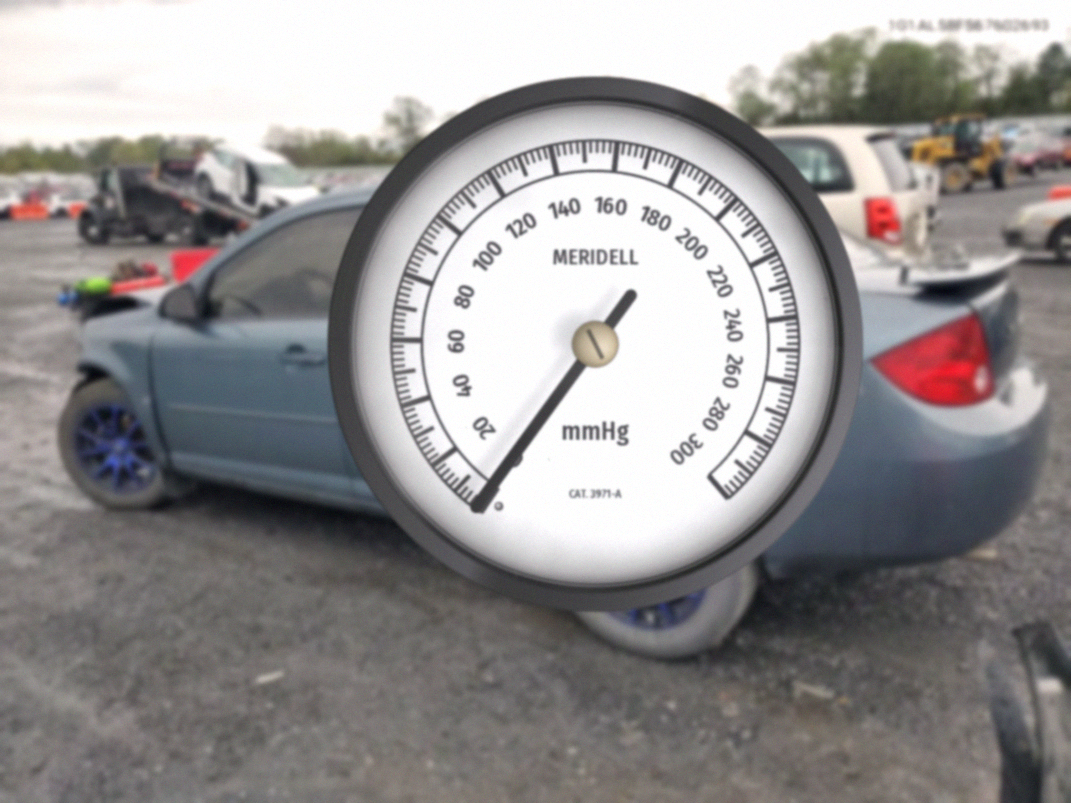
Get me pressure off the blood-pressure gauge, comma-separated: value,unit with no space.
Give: 2,mmHg
